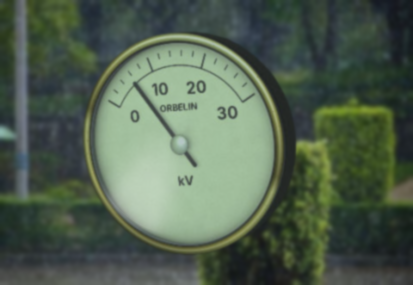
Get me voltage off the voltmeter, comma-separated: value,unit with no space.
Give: 6,kV
